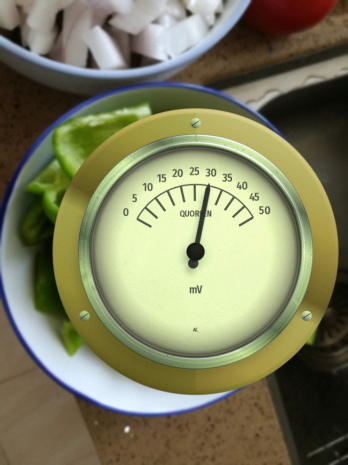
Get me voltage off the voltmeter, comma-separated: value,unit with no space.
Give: 30,mV
